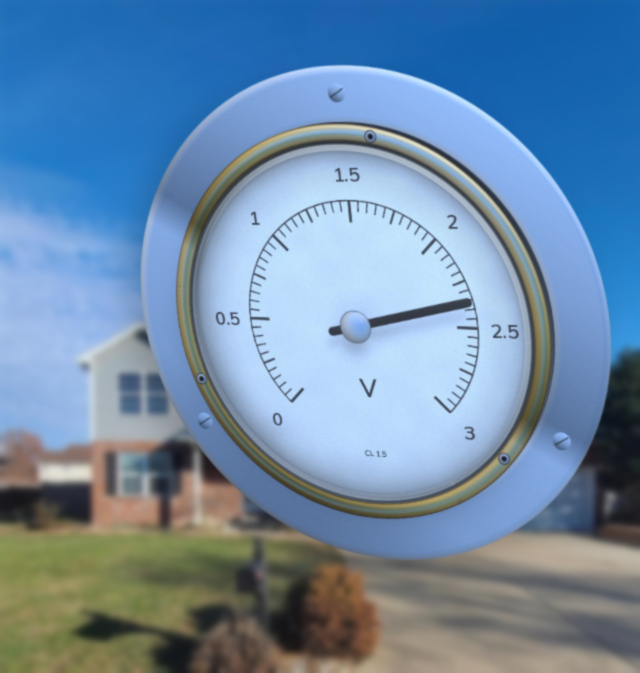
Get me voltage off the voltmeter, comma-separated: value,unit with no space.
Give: 2.35,V
